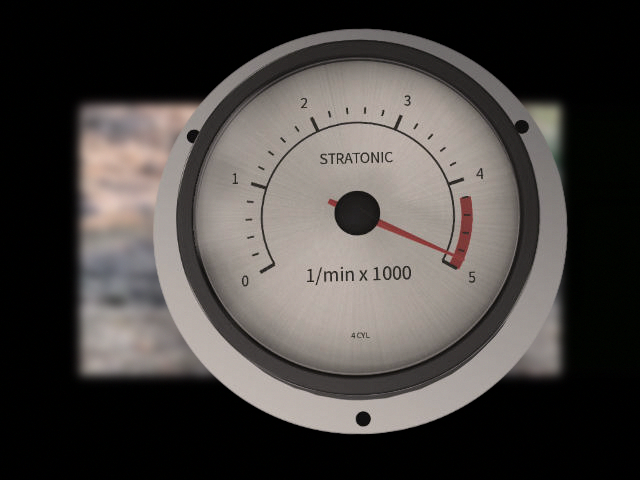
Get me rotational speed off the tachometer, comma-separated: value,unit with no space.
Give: 4900,rpm
